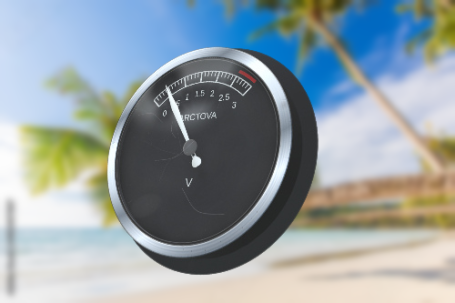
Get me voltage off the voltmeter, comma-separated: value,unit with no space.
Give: 0.5,V
